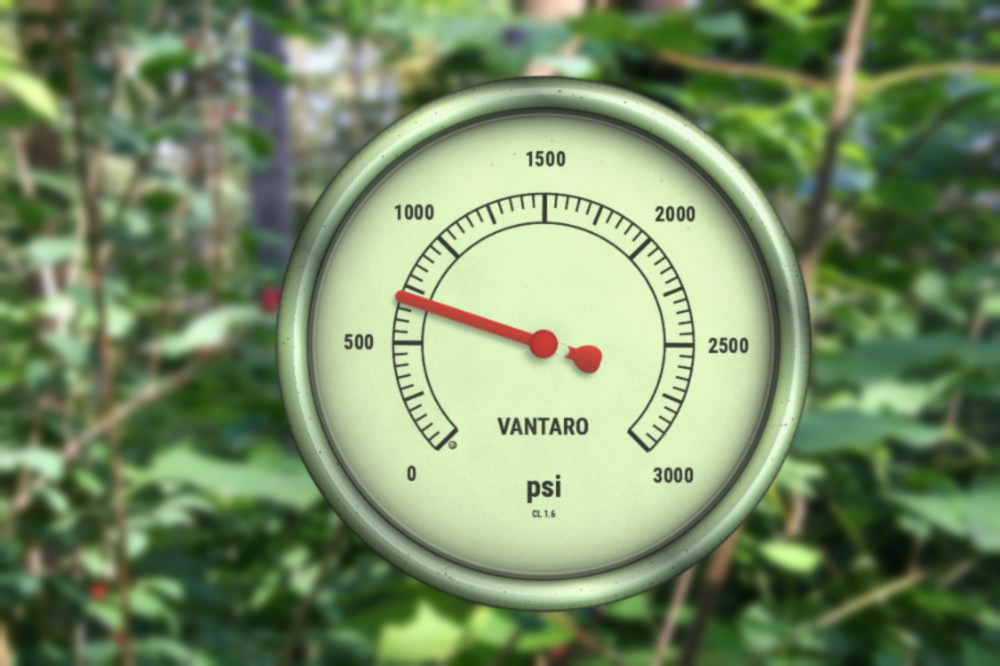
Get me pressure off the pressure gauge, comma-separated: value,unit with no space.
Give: 700,psi
